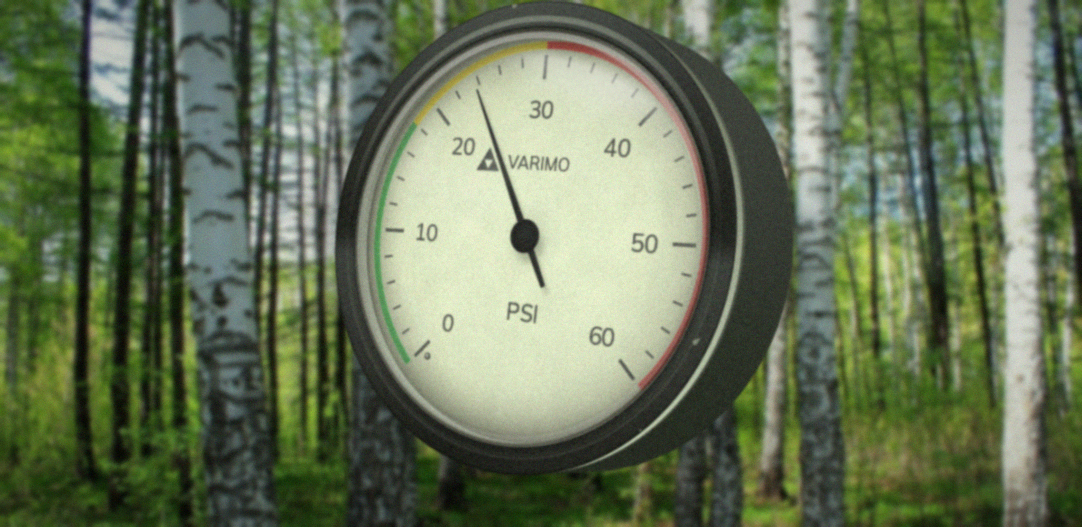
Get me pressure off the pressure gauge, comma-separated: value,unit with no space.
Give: 24,psi
